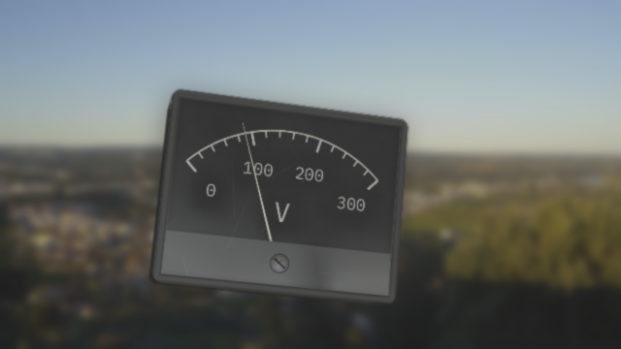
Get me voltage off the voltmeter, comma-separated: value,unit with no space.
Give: 90,V
